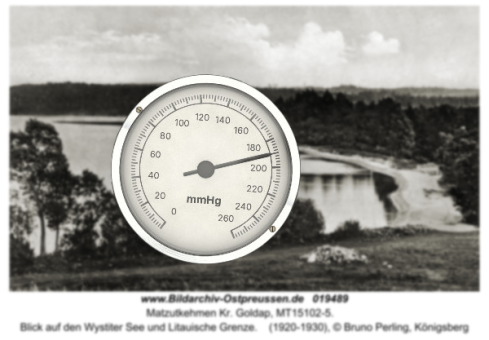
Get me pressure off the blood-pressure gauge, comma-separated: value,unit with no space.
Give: 190,mmHg
